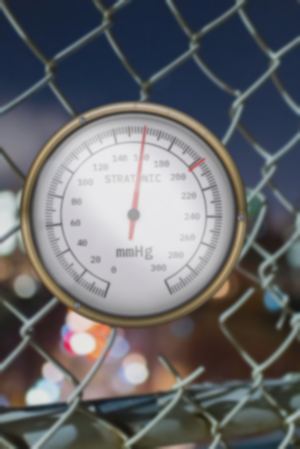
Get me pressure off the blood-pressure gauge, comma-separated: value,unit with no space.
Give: 160,mmHg
